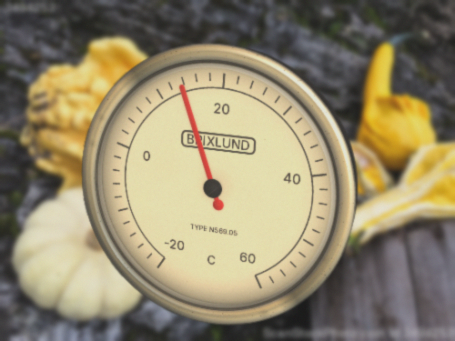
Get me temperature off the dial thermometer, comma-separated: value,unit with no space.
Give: 14,°C
